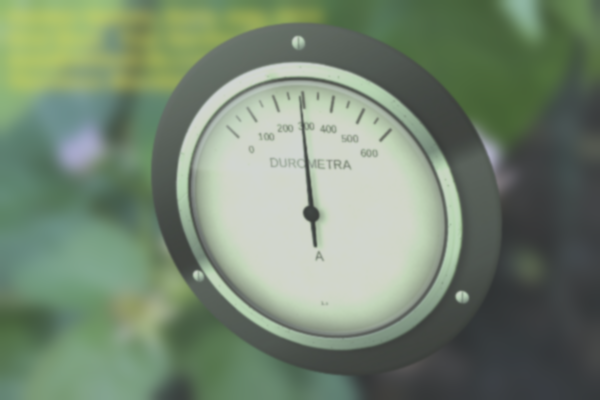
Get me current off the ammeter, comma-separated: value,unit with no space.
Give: 300,A
